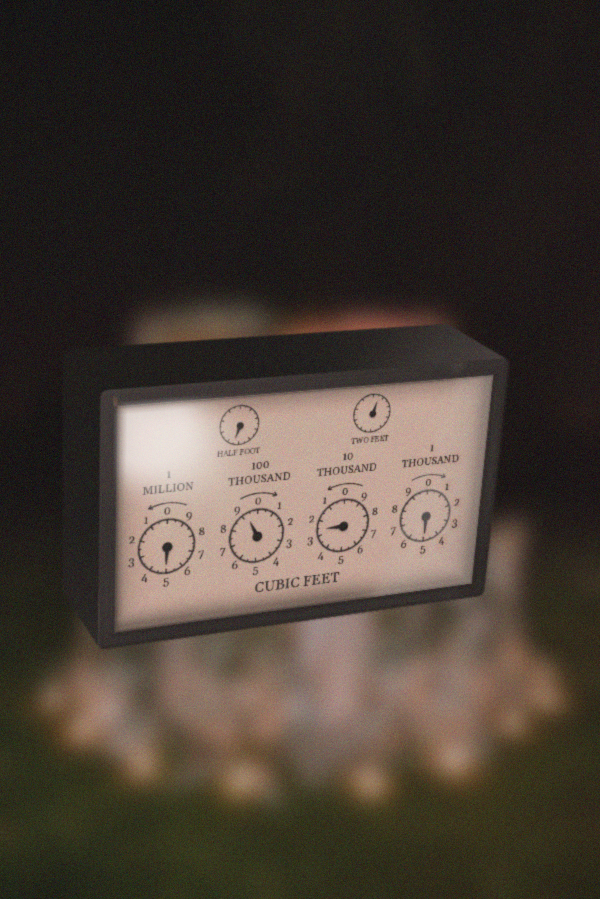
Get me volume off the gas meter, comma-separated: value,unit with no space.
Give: 492500,ft³
